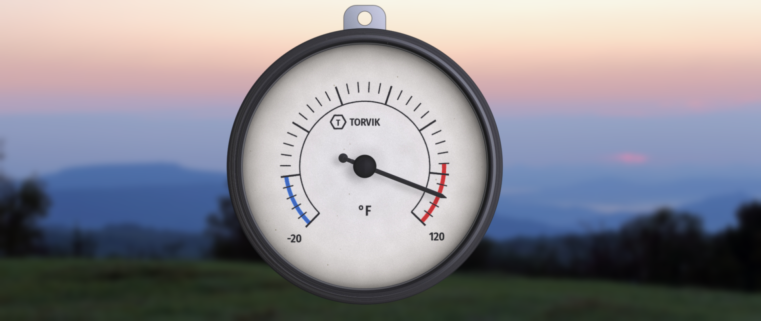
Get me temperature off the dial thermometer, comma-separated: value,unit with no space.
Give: 108,°F
